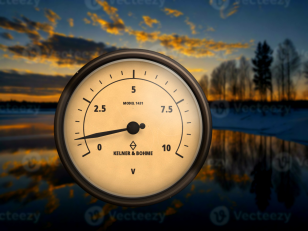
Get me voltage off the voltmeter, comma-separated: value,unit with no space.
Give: 0.75,V
